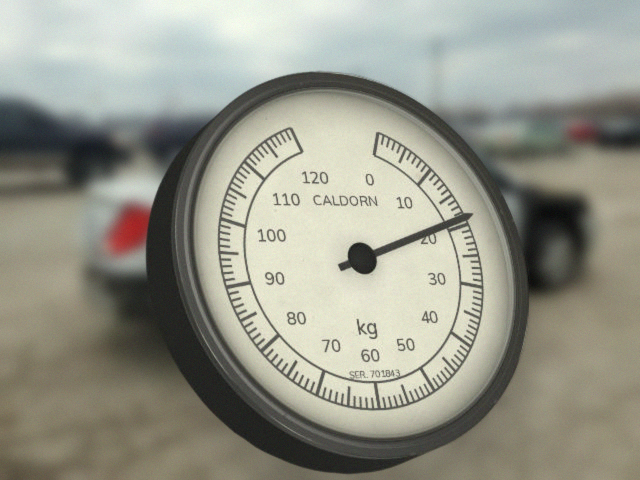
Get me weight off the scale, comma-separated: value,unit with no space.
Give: 19,kg
